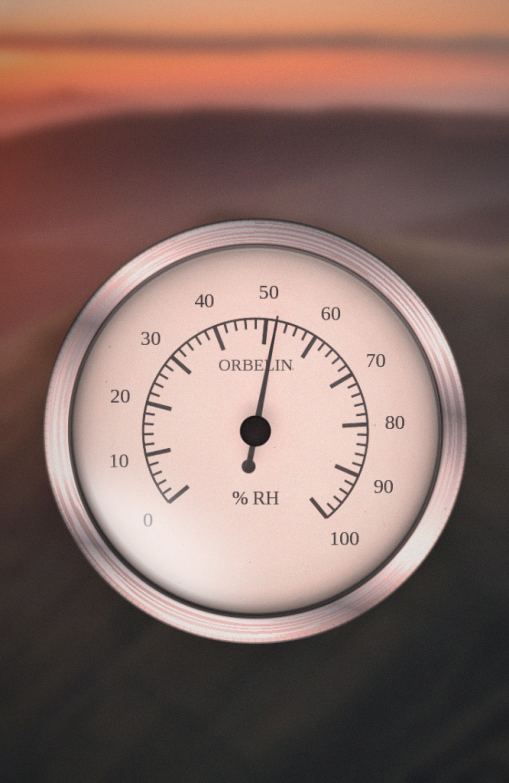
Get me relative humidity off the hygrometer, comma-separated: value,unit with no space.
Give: 52,%
